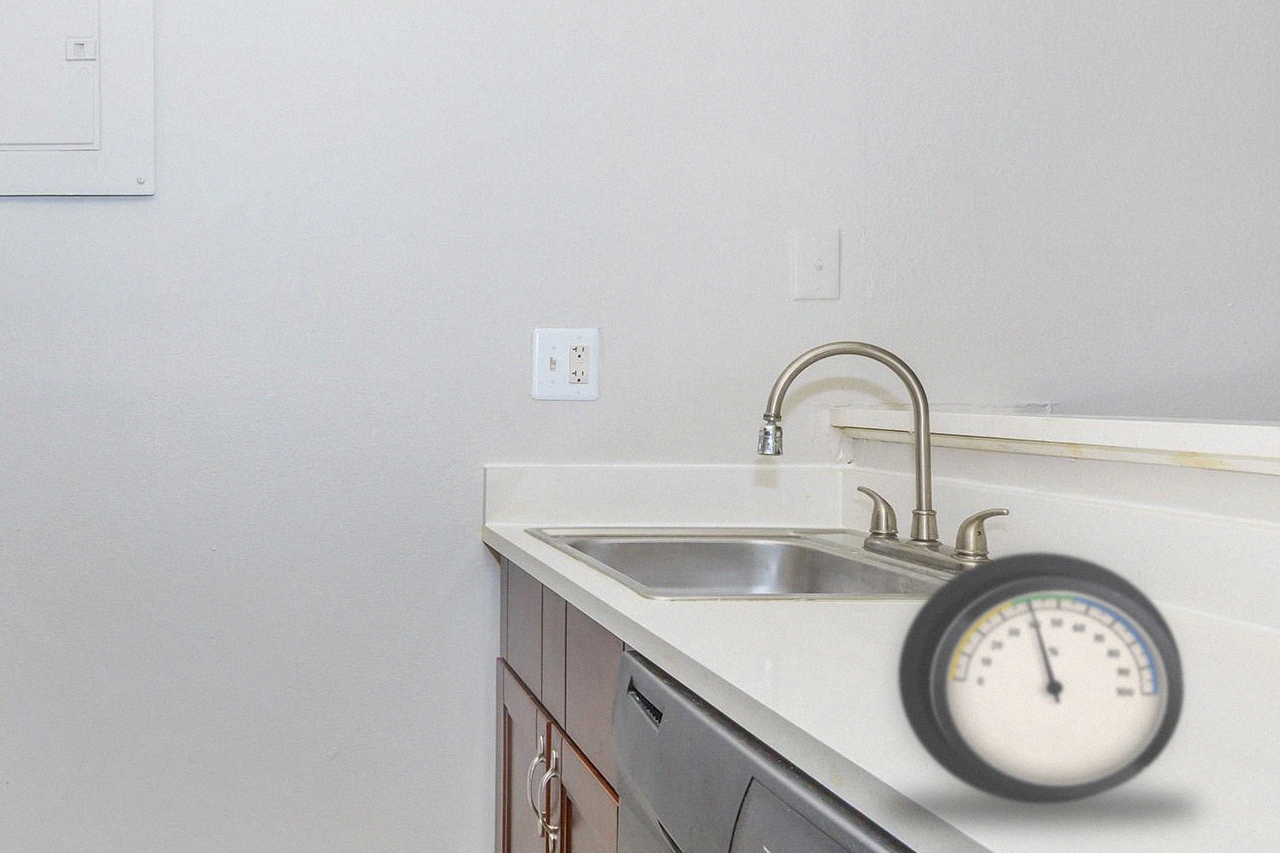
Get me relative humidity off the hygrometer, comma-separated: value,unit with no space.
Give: 40,%
